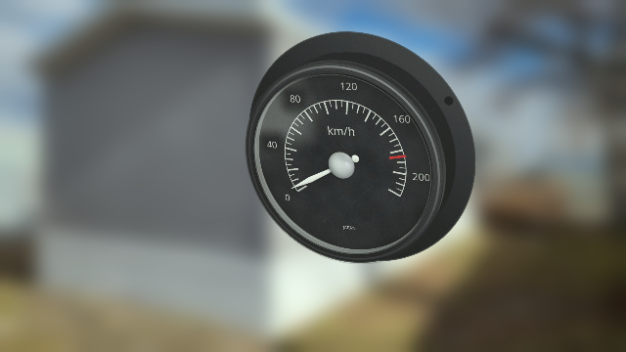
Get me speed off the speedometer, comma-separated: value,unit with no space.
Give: 5,km/h
